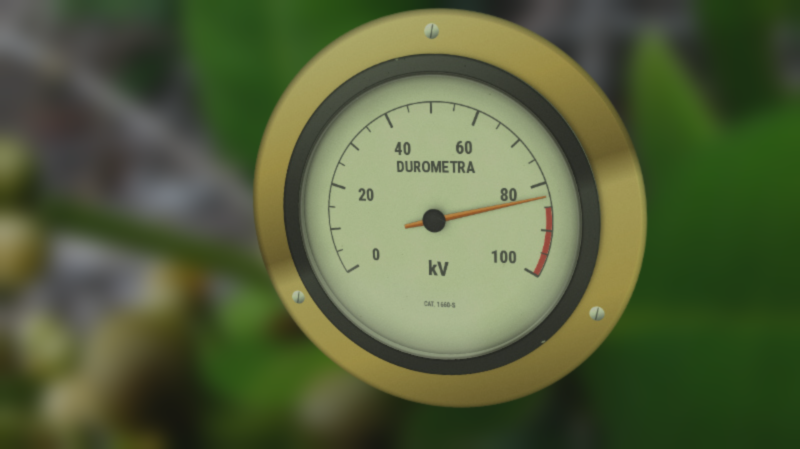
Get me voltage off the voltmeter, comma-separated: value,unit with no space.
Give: 82.5,kV
